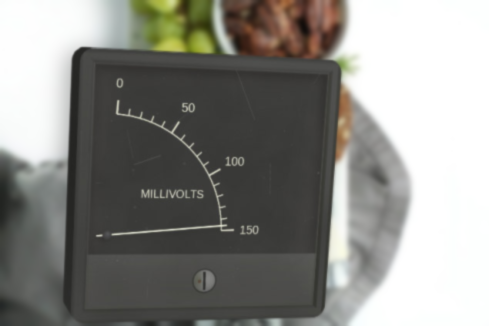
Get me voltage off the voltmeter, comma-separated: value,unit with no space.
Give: 145,mV
